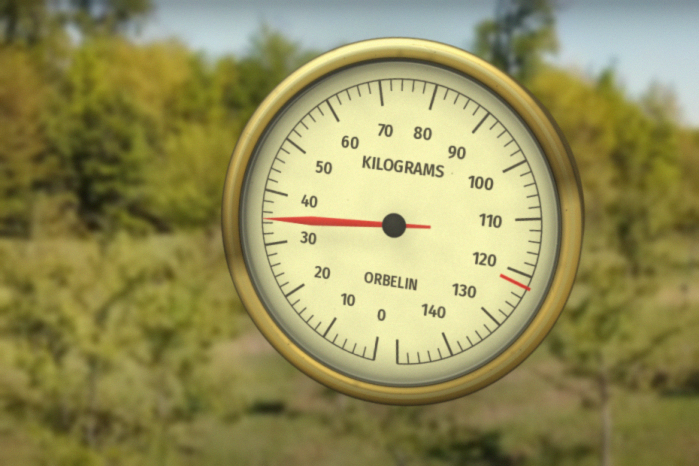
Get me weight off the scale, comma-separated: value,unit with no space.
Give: 35,kg
